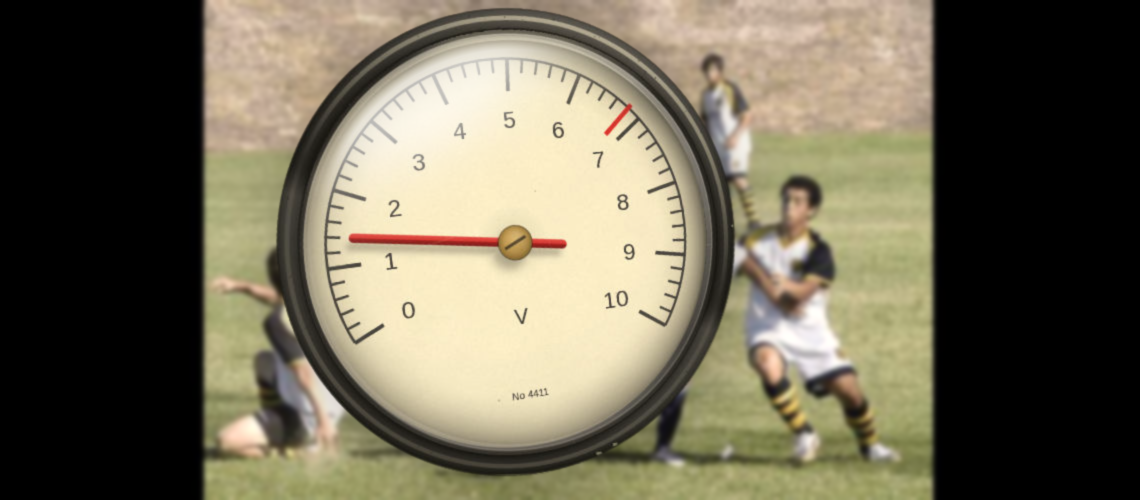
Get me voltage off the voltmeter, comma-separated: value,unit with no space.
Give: 1.4,V
